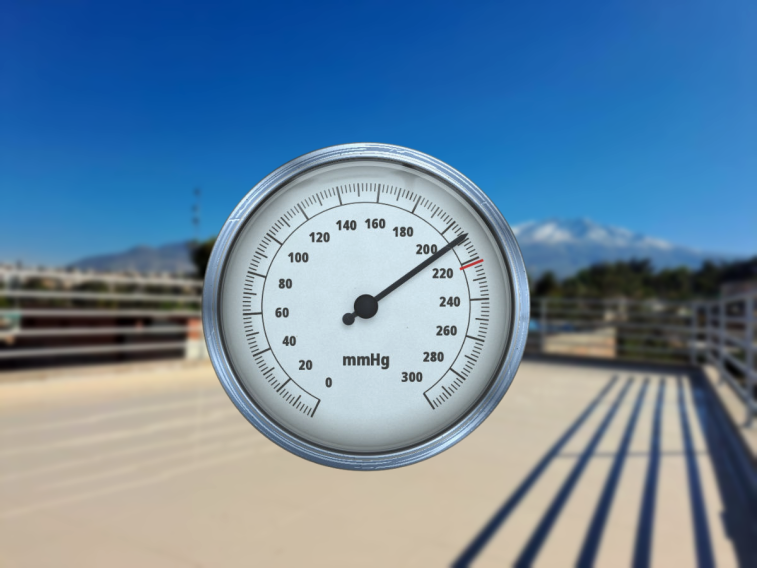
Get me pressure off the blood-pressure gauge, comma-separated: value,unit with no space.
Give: 208,mmHg
